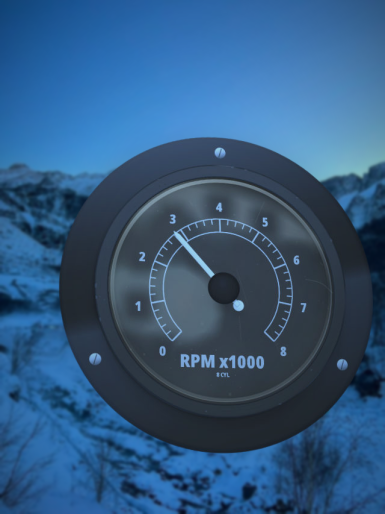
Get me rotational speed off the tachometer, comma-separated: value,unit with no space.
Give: 2800,rpm
